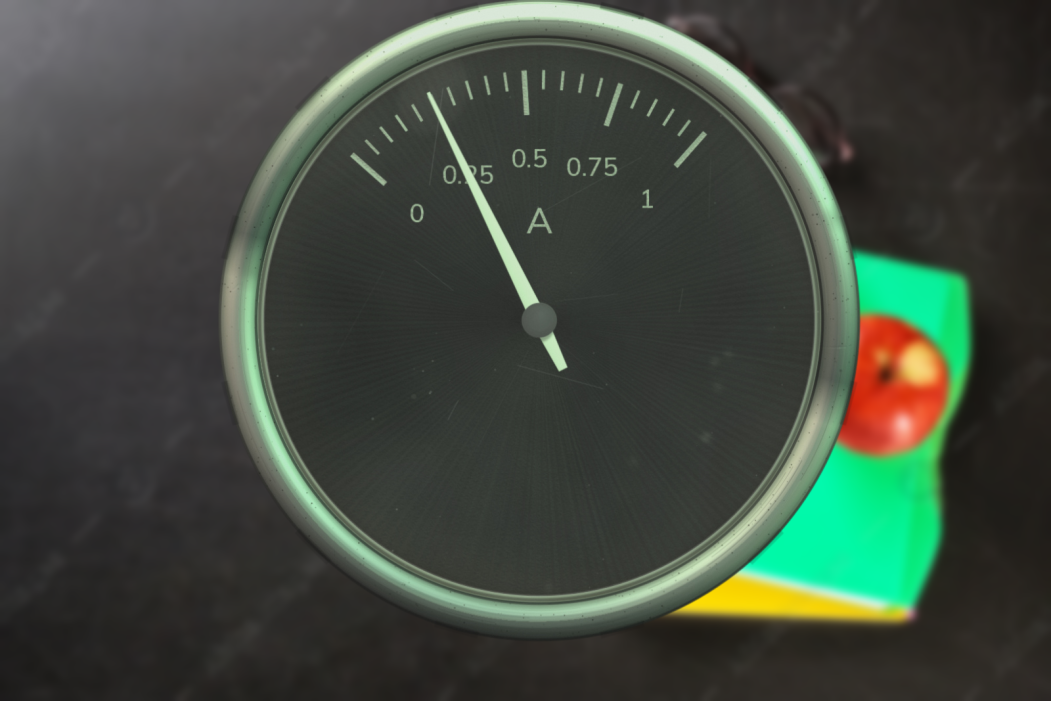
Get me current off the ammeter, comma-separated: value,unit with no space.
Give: 0.25,A
